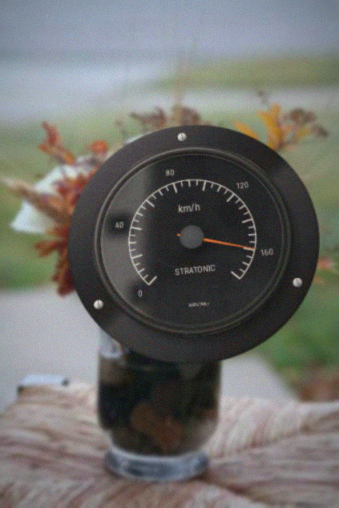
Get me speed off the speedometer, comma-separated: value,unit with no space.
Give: 160,km/h
